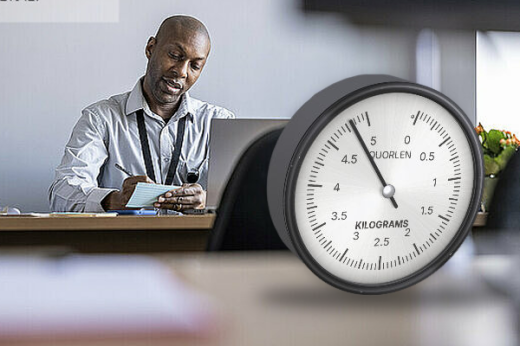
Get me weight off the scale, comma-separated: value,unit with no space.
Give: 4.8,kg
